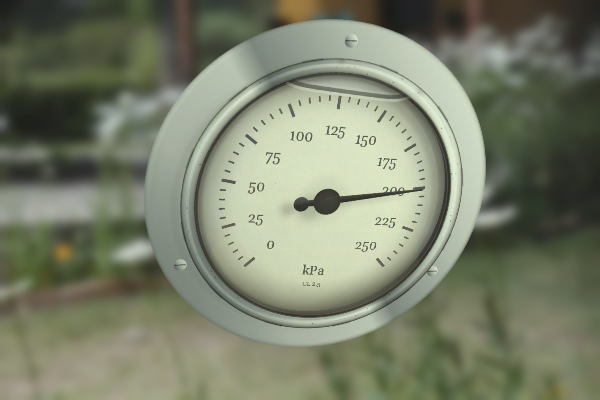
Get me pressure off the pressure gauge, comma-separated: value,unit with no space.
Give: 200,kPa
